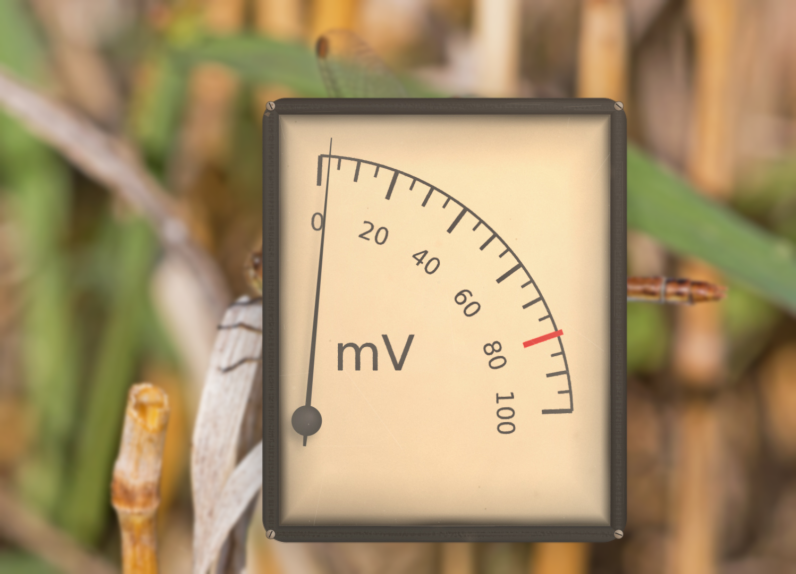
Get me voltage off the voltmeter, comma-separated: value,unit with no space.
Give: 2.5,mV
